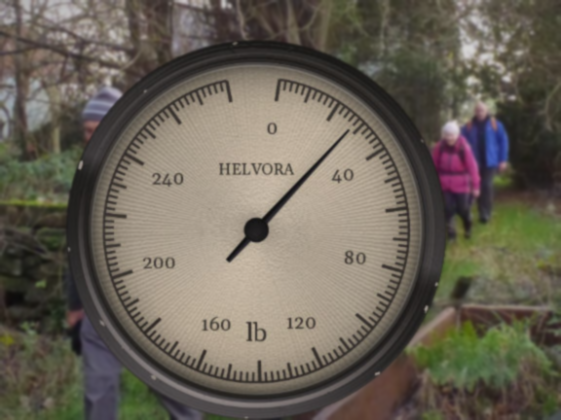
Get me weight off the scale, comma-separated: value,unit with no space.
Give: 28,lb
